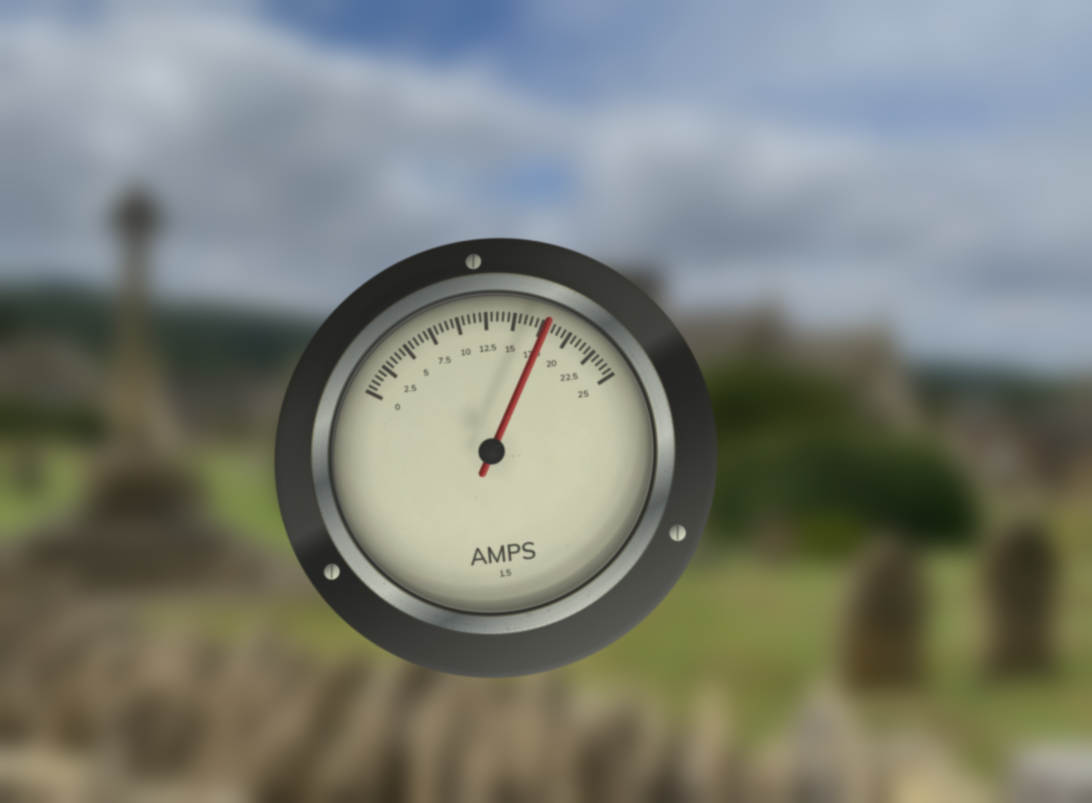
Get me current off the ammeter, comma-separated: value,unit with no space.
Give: 18,A
